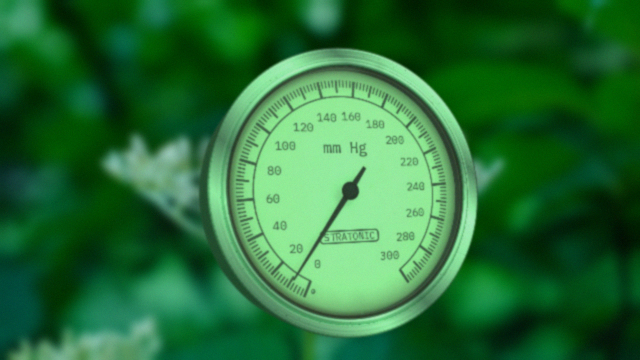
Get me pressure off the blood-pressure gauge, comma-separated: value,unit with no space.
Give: 10,mmHg
